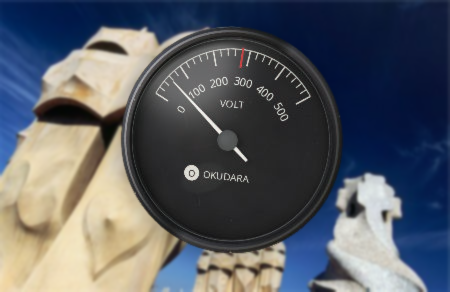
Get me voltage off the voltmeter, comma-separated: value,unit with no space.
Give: 60,V
